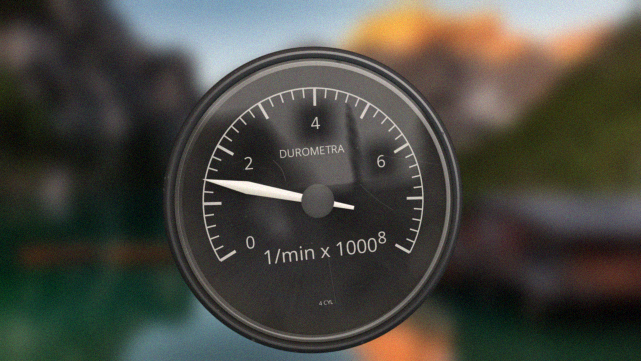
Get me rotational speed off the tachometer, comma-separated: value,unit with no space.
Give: 1400,rpm
